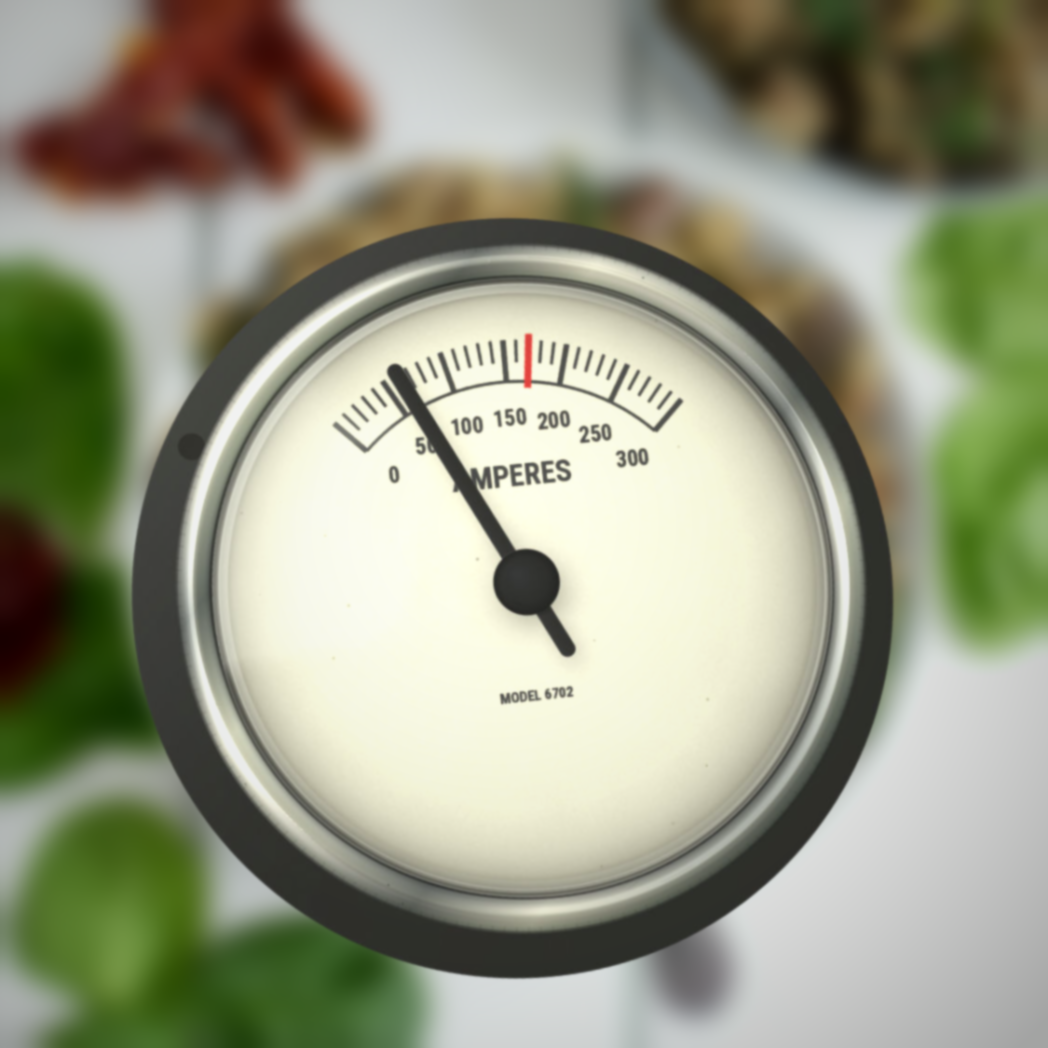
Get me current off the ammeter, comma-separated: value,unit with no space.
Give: 60,A
